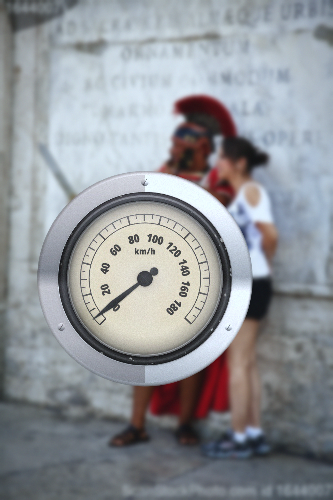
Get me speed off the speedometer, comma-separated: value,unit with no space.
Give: 5,km/h
